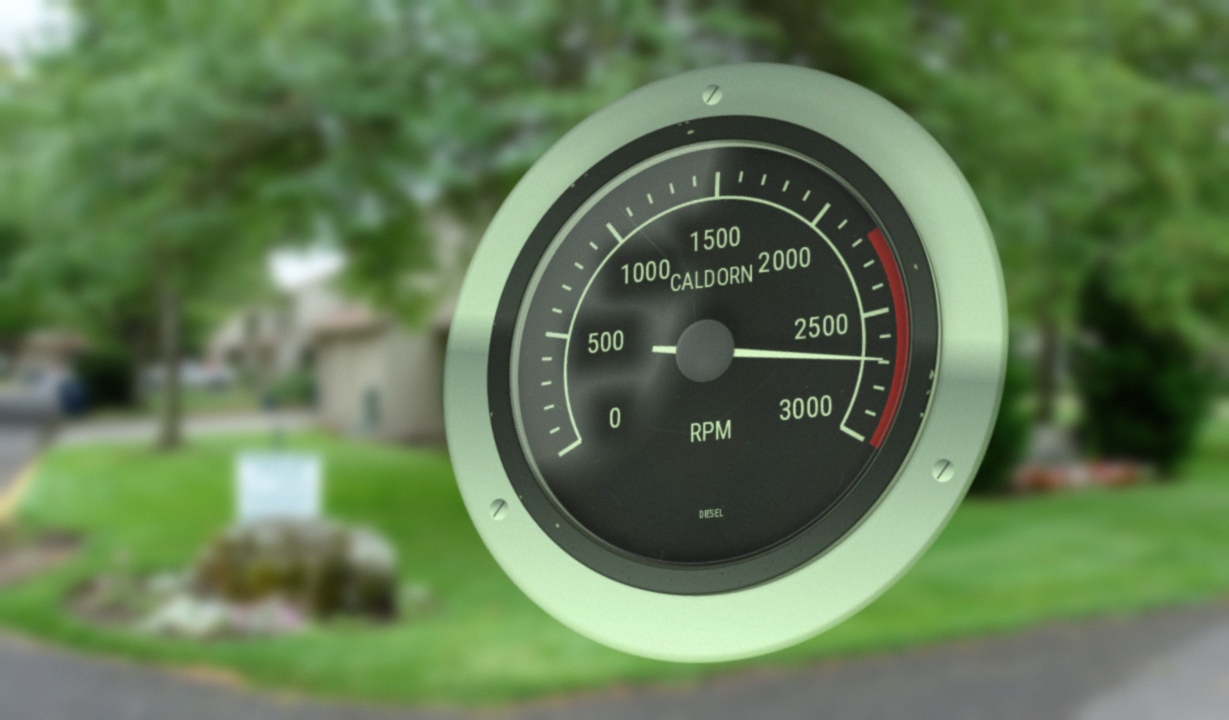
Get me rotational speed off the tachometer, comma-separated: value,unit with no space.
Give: 2700,rpm
